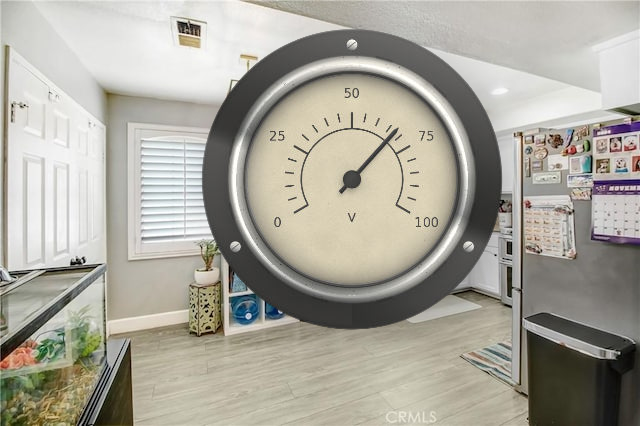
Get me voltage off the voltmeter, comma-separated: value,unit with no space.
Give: 67.5,V
